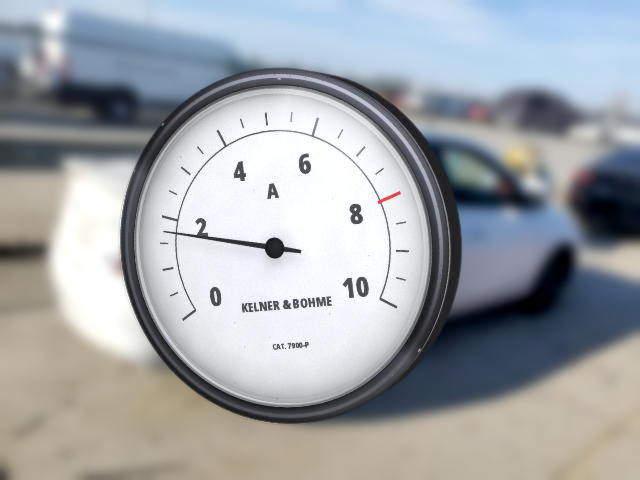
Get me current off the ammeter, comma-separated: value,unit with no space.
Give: 1.75,A
